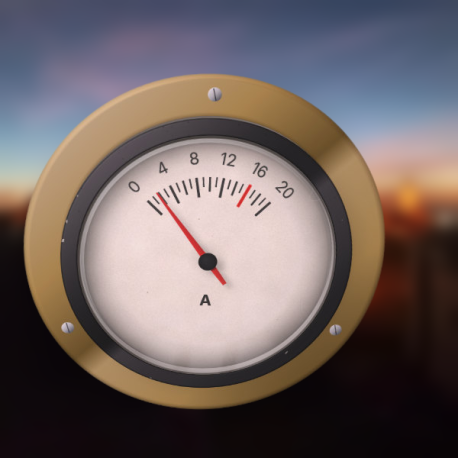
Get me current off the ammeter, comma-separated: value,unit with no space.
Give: 2,A
